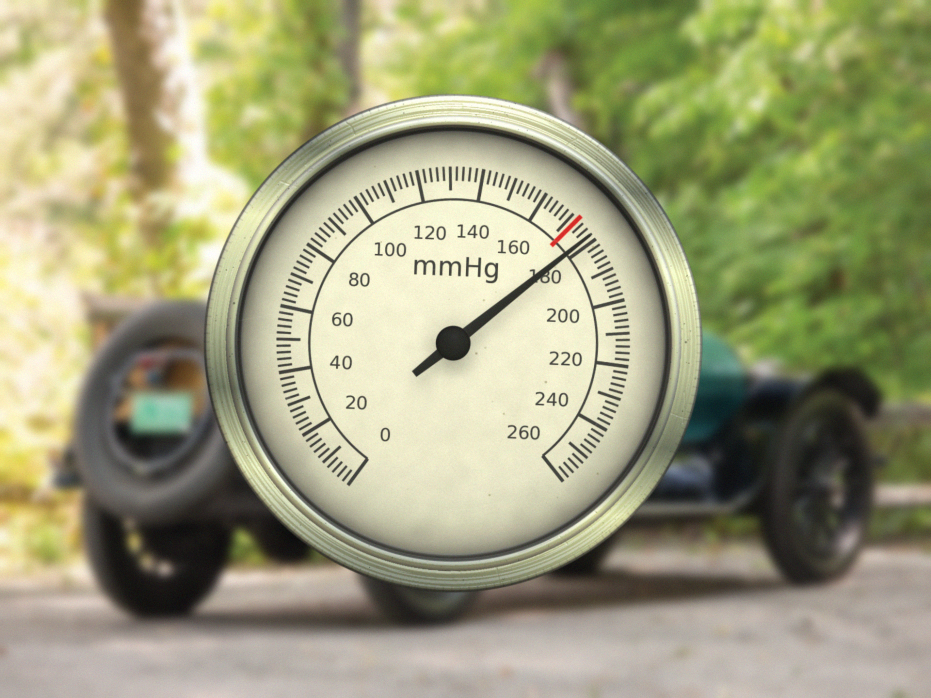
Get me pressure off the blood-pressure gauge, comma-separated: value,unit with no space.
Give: 178,mmHg
